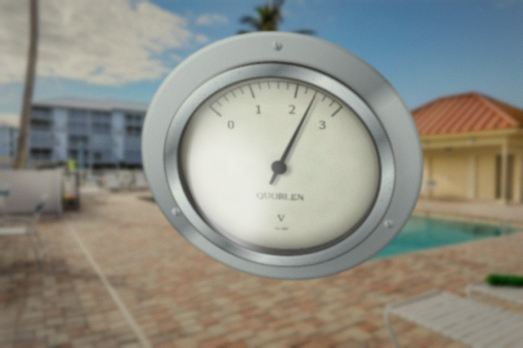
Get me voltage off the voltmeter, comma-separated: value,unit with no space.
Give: 2.4,V
